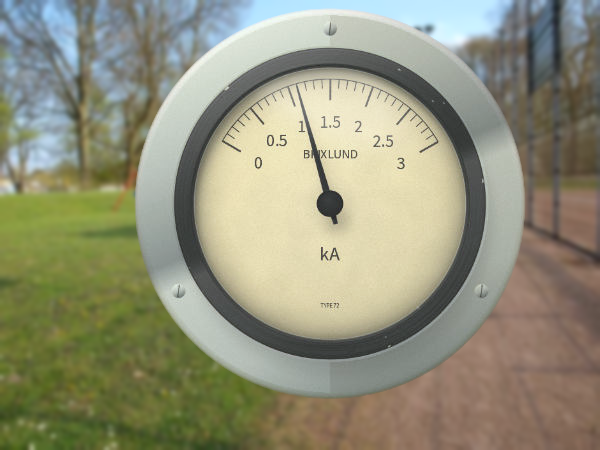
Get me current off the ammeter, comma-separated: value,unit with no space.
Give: 1.1,kA
